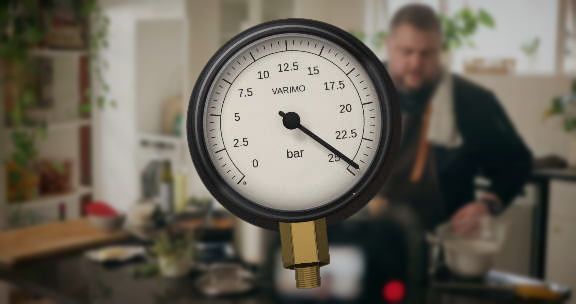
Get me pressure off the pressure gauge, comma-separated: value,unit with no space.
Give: 24.5,bar
